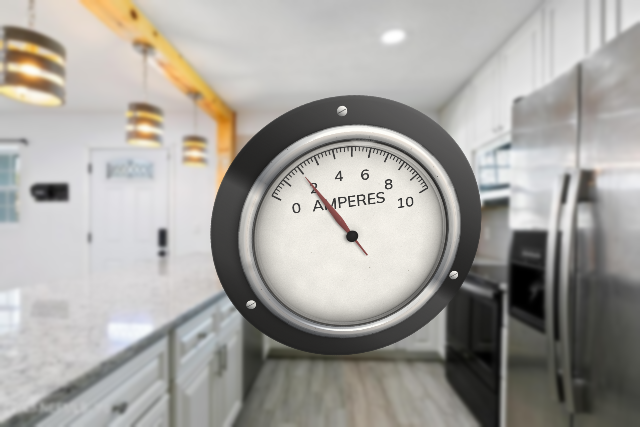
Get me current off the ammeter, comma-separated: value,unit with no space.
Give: 2,A
